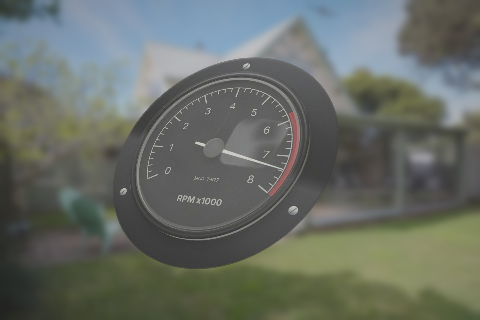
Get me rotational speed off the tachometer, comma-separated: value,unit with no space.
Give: 7400,rpm
